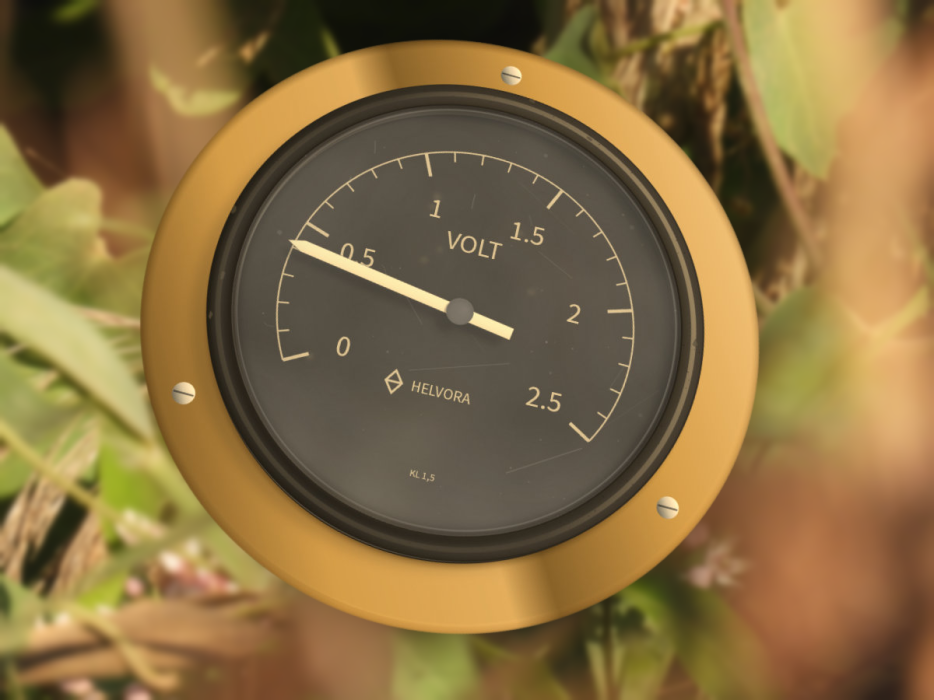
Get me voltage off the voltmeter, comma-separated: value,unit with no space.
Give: 0.4,V
